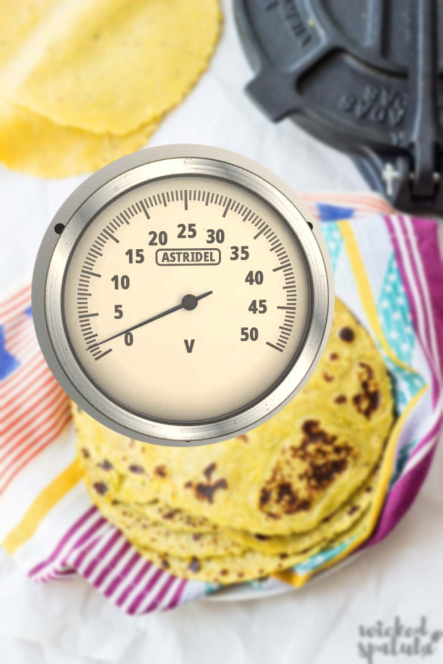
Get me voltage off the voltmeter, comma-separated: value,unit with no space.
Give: 1.5,V
